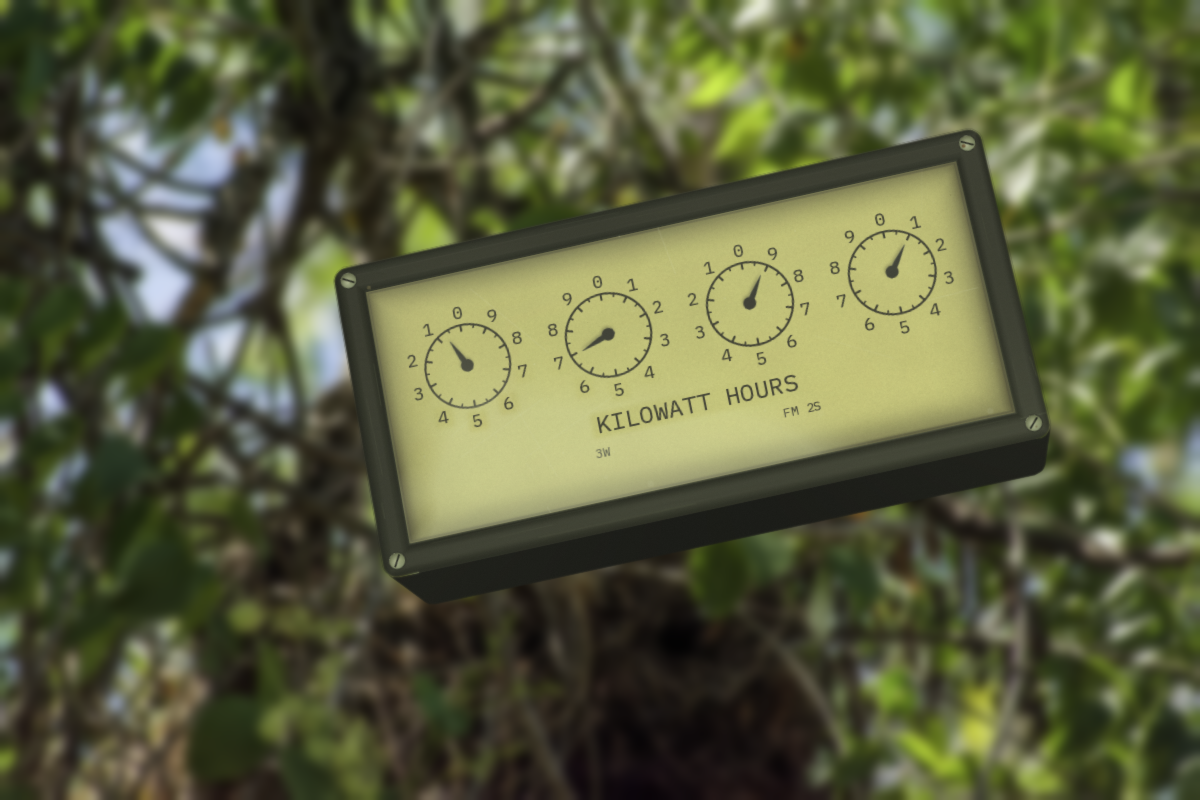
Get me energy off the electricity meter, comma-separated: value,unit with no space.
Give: 691,kWh
